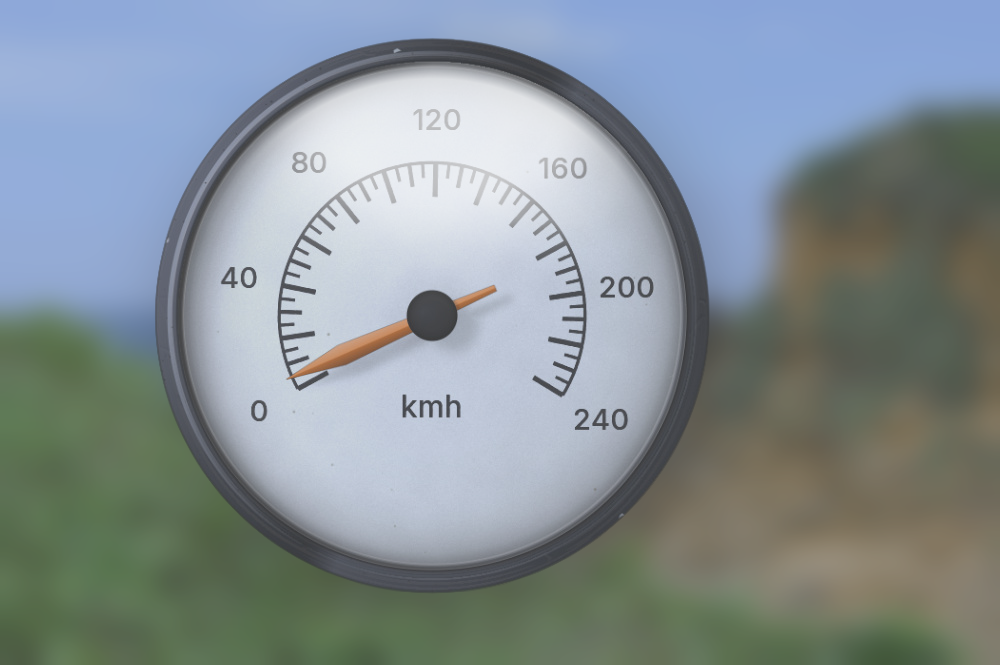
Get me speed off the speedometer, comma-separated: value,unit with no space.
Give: 5,km/h
